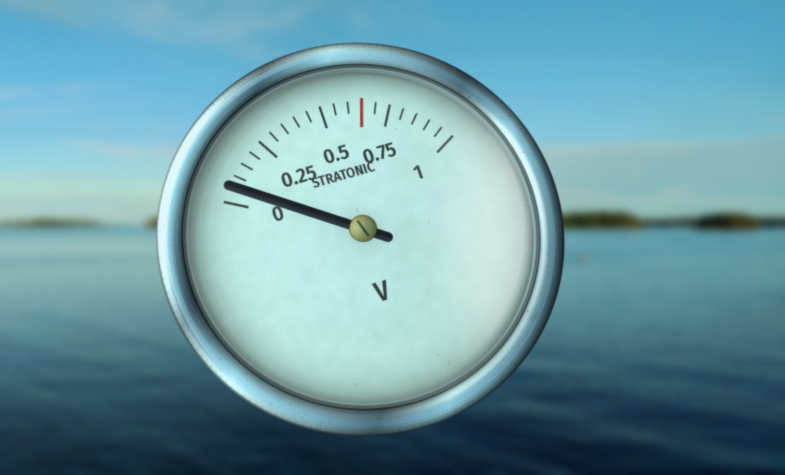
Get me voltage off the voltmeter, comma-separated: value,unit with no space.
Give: 0.05,V
